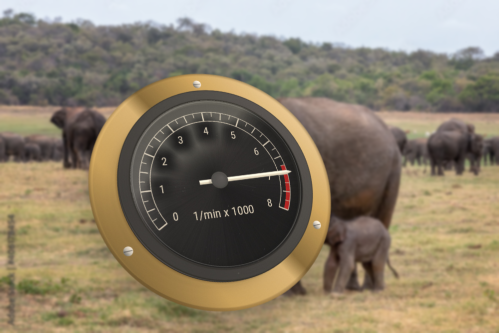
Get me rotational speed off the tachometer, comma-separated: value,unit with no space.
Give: 7000,rpm
